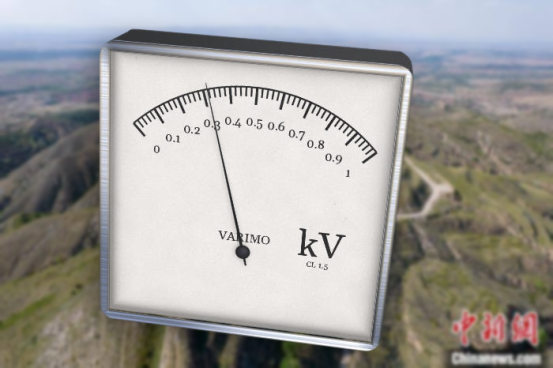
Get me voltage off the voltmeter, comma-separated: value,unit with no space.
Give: 0.32,kV
